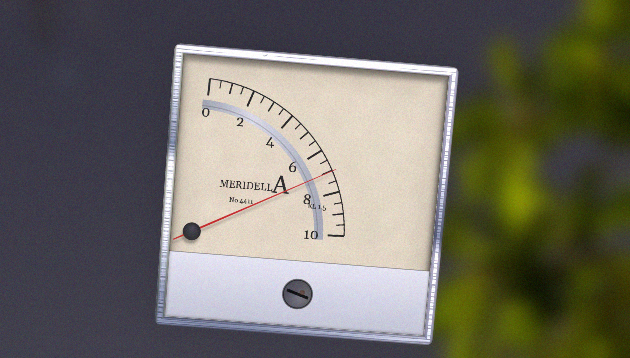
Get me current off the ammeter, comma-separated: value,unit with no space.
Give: 7,A
